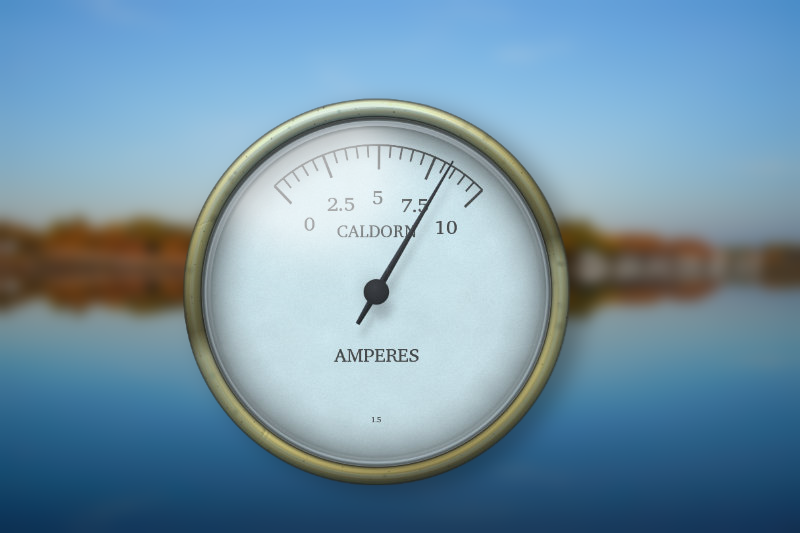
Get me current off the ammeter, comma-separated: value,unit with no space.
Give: 8.25,A
